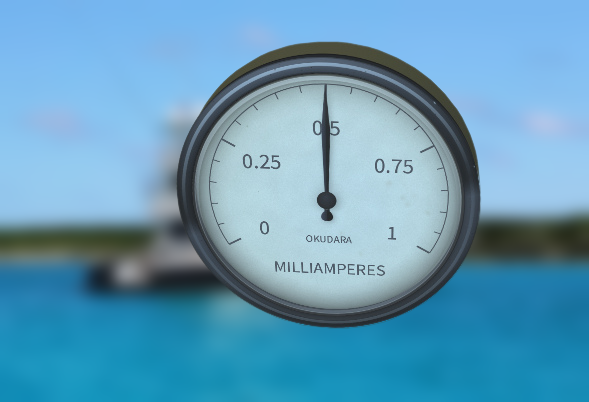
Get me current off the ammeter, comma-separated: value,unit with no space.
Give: 0.5,mA
